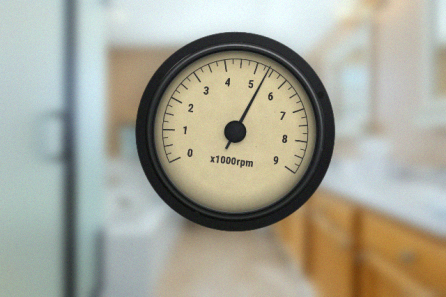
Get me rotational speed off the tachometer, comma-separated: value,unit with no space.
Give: 5375,rpm
